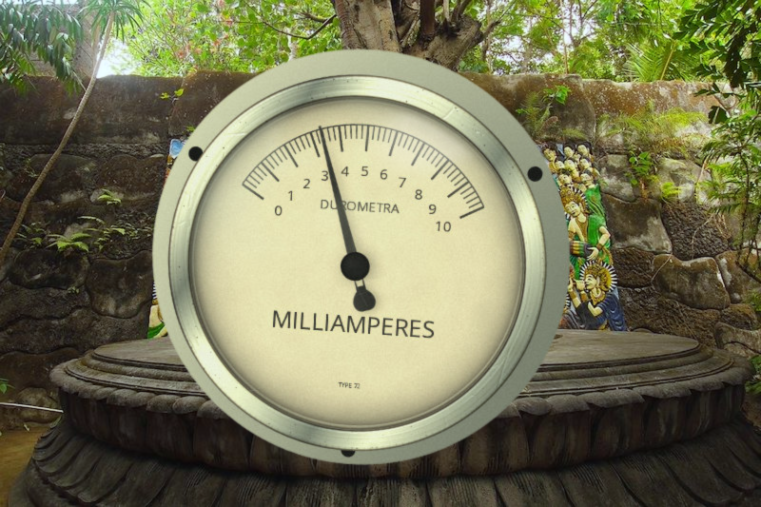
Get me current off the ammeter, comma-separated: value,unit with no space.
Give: 3.4,mA
